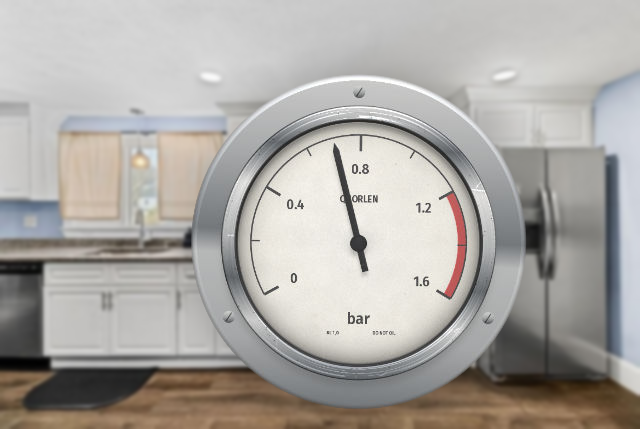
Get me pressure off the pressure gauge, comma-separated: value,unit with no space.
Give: 0.7,bar
